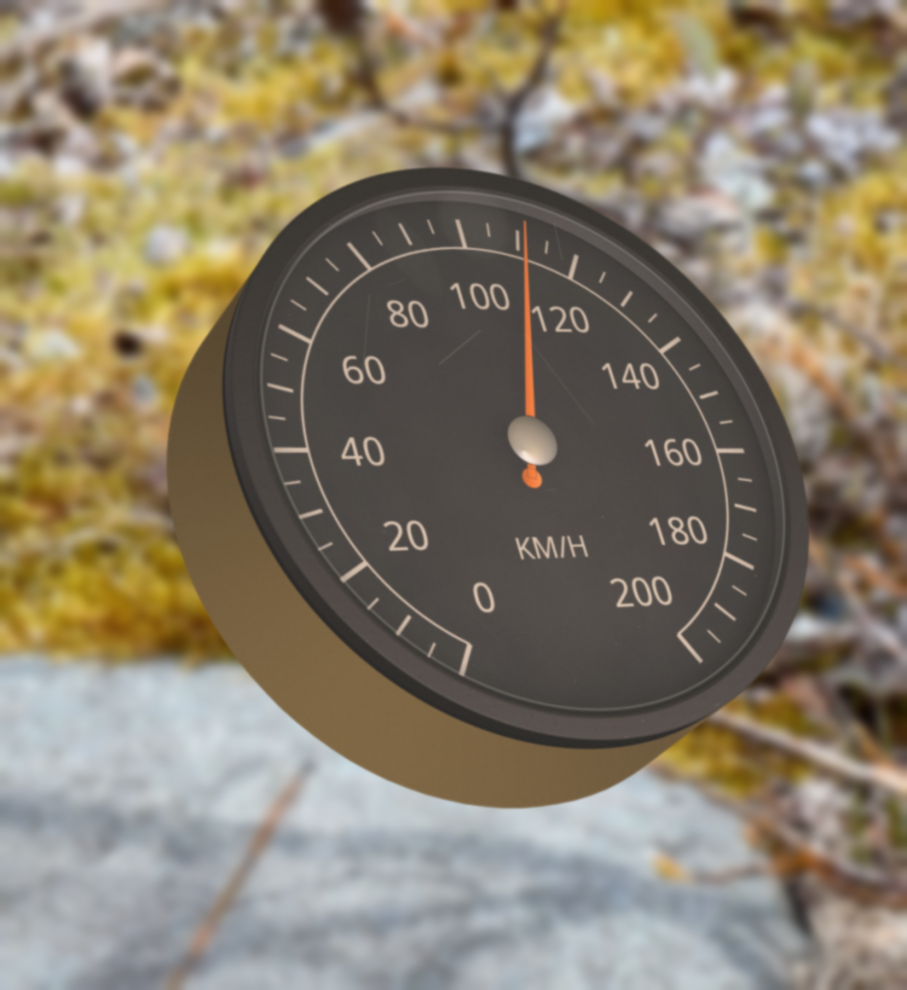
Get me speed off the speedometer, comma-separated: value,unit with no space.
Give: 110,km/h
